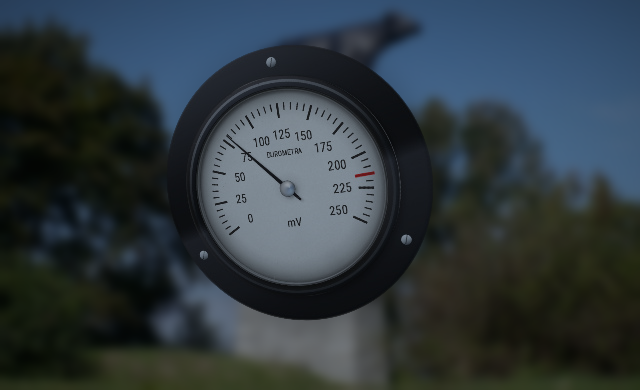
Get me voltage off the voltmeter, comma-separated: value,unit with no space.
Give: 80,mV
